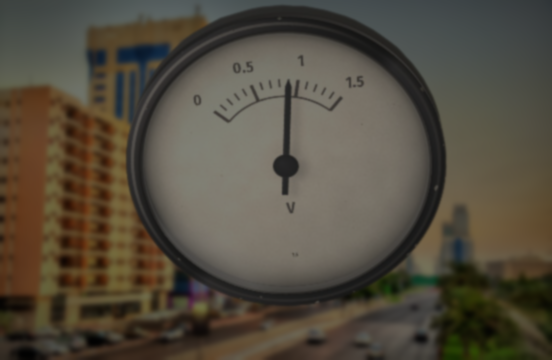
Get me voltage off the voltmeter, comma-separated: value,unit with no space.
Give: 0.9,V
